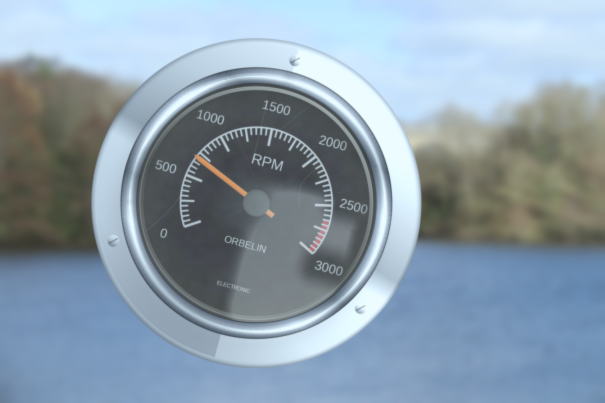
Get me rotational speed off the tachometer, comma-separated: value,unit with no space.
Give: 700,rpm
